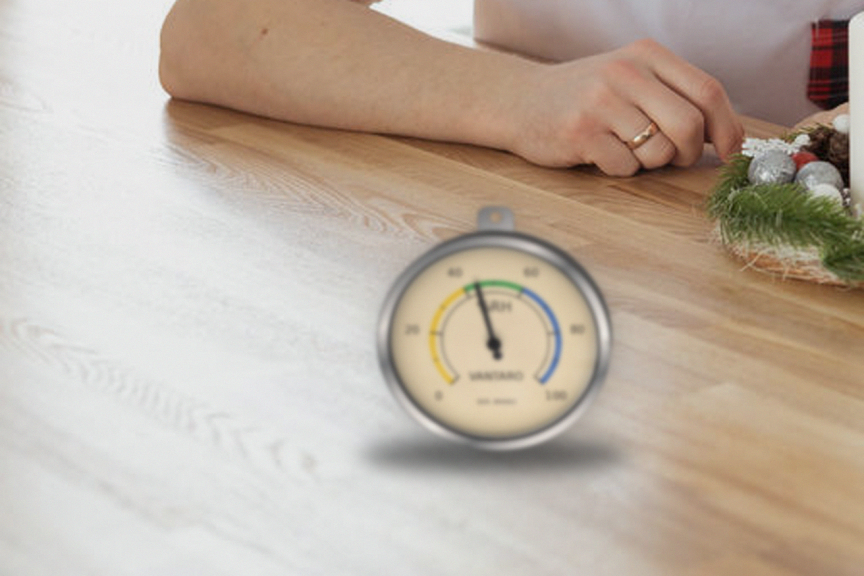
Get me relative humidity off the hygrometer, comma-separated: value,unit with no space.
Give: 45,%
